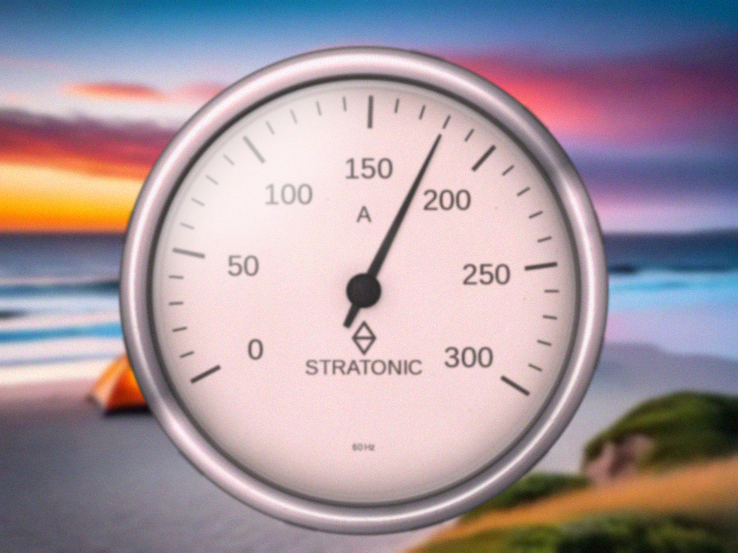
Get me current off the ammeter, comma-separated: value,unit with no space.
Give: 180,A
